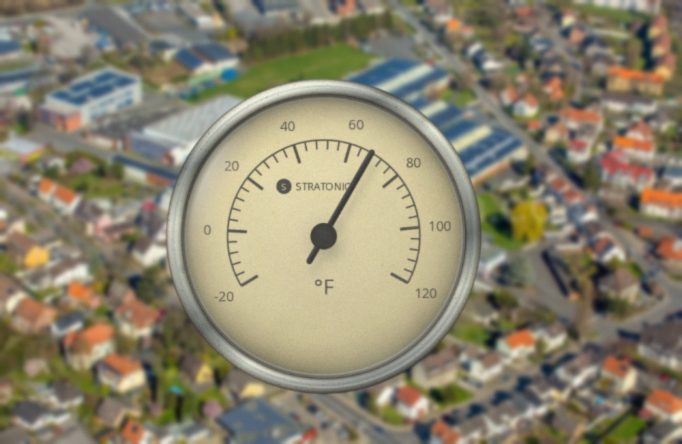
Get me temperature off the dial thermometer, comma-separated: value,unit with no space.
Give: 68,°F
